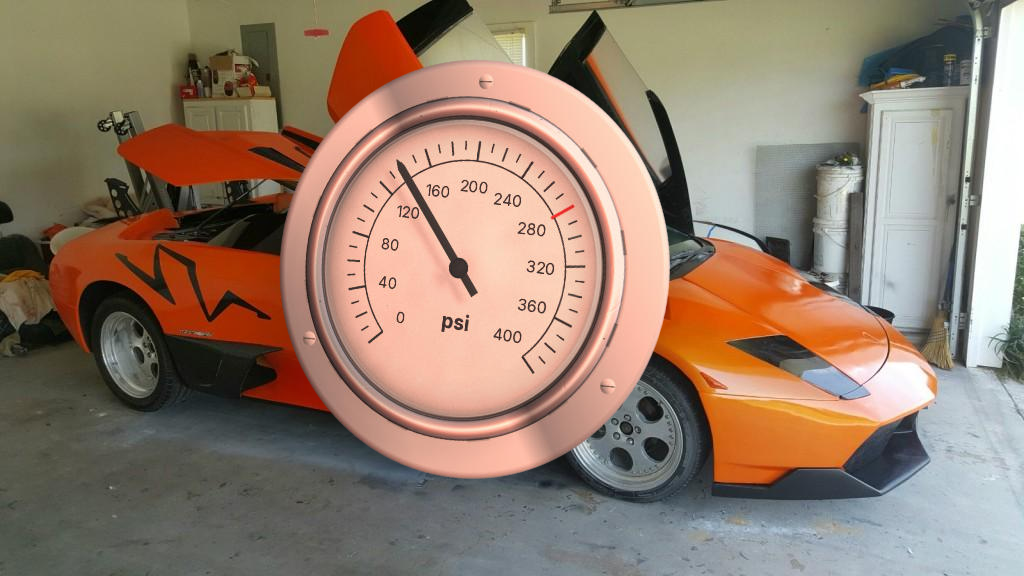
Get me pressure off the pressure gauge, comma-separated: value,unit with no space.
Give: 140,psi
